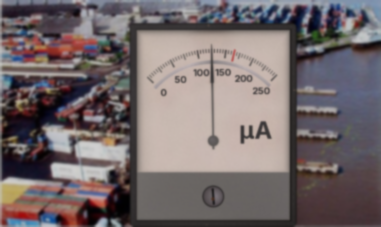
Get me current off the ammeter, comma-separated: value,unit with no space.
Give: 125,µA
